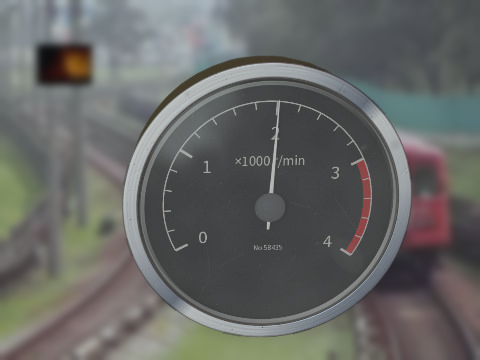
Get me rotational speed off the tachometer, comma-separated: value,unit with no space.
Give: 2000,rpm
